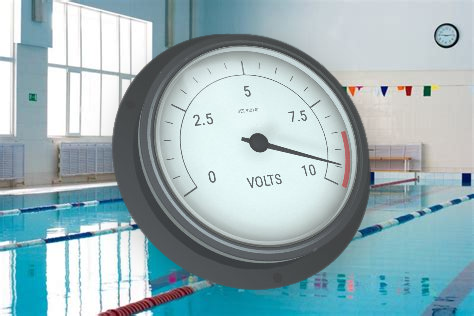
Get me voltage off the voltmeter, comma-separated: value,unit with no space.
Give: 9.5,V
